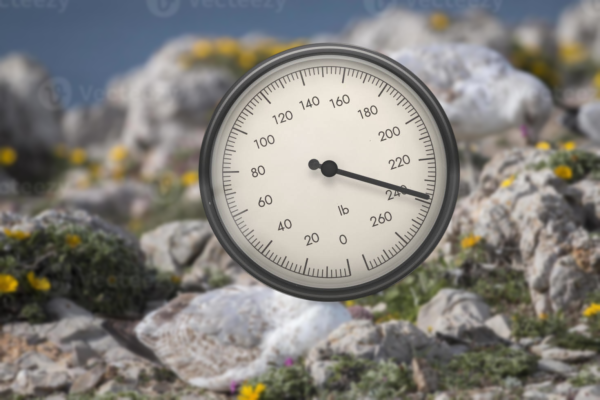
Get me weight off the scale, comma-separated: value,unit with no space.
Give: 238,lb
